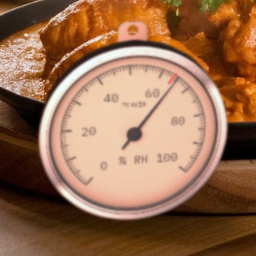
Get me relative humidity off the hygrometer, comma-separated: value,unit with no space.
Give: 65,%
